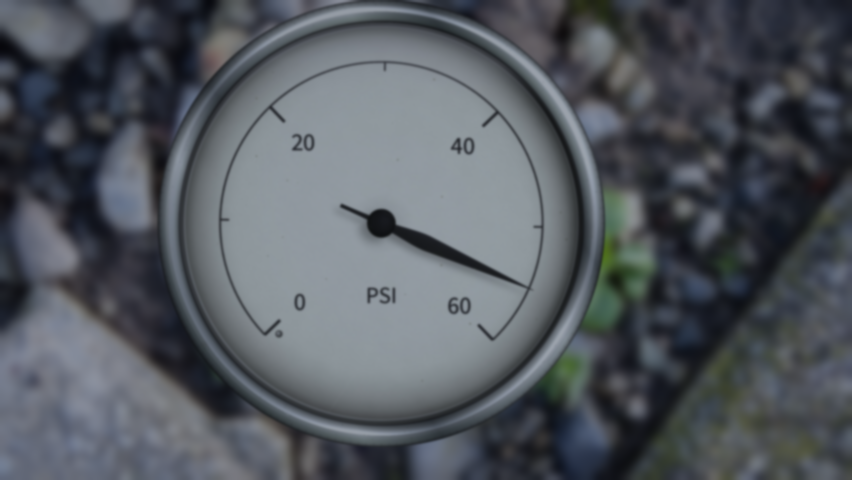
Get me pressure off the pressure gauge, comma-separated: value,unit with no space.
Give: 55,psi
